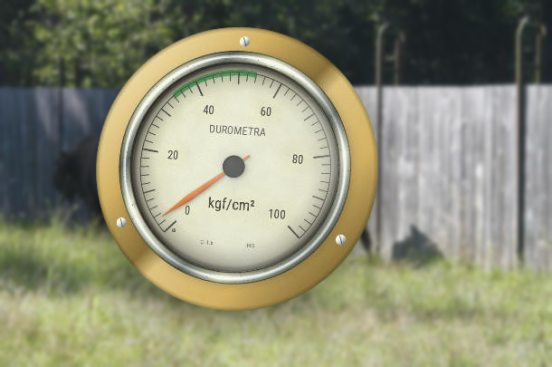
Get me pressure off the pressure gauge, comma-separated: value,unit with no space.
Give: 3,kg/cm²
